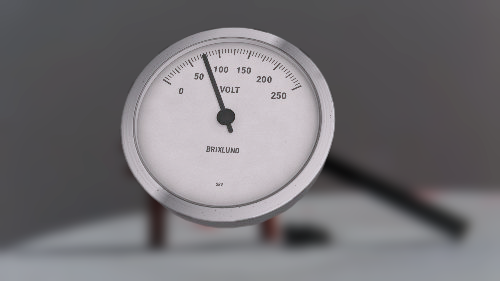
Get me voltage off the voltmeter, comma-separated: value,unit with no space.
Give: 75,V
